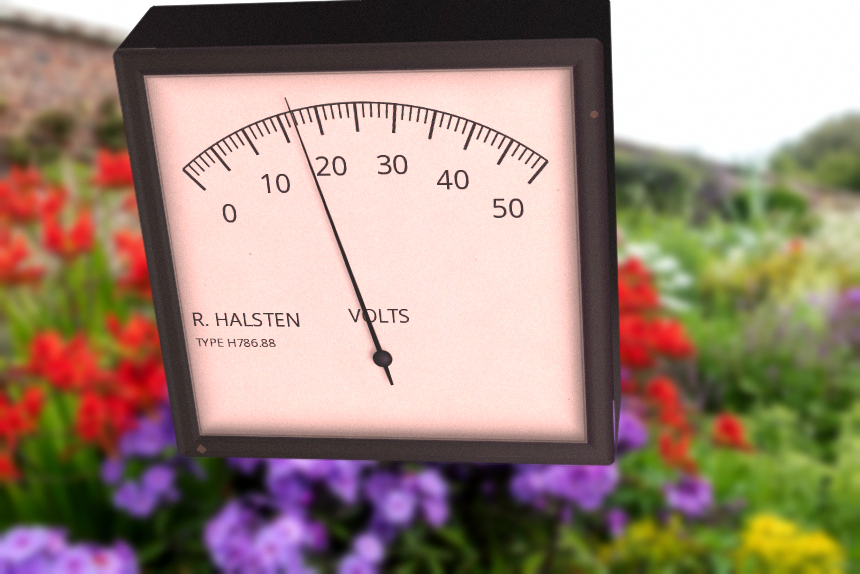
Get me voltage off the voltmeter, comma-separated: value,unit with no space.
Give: 17,V
